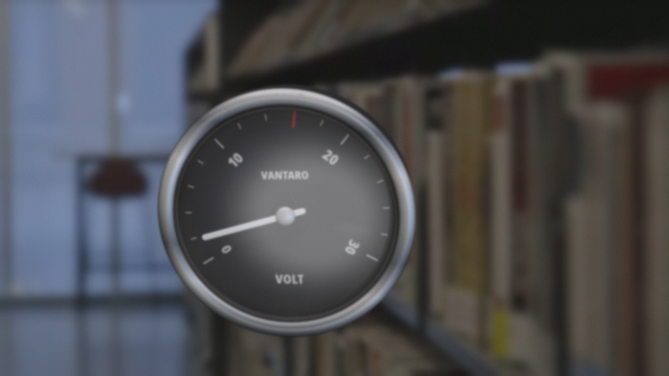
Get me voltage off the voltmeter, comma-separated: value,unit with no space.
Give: 2,V
